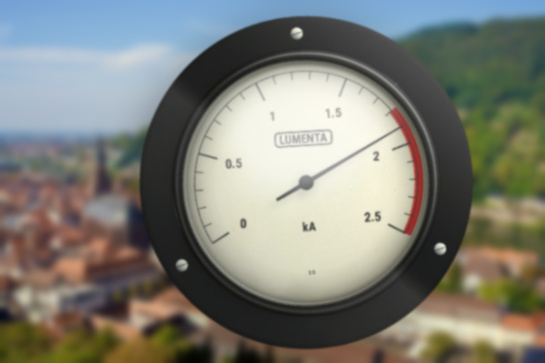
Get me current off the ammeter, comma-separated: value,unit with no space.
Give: 1.9,kA
